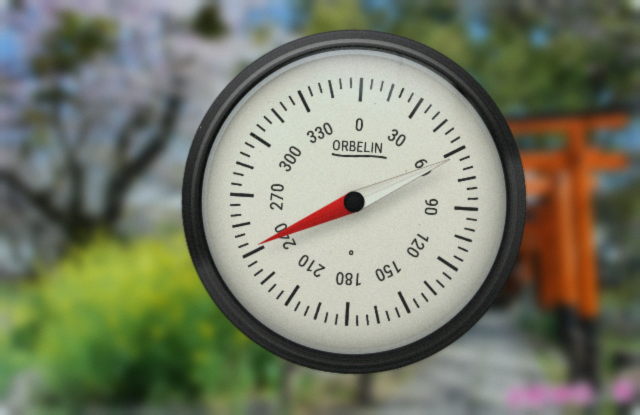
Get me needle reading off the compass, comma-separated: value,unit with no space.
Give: 242.5,°
